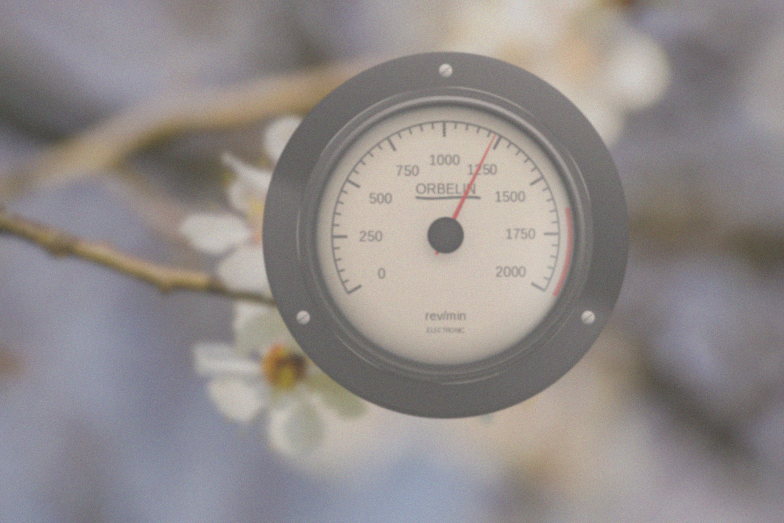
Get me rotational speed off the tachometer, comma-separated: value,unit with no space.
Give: 1225,rpm
